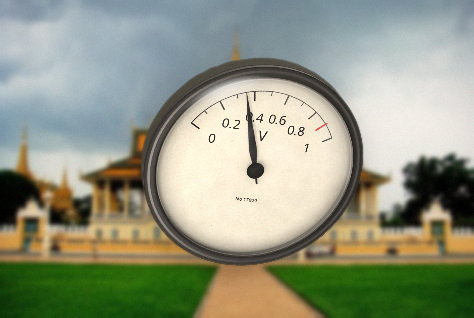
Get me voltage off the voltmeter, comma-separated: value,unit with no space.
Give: 0.35,V
